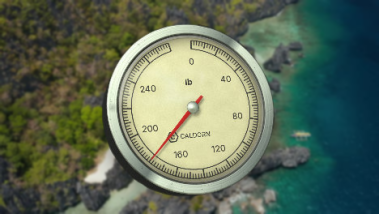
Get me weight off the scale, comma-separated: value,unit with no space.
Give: 180,lb
